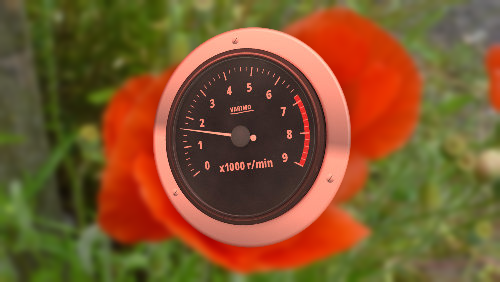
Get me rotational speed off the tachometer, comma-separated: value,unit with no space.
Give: 1600,rpm
